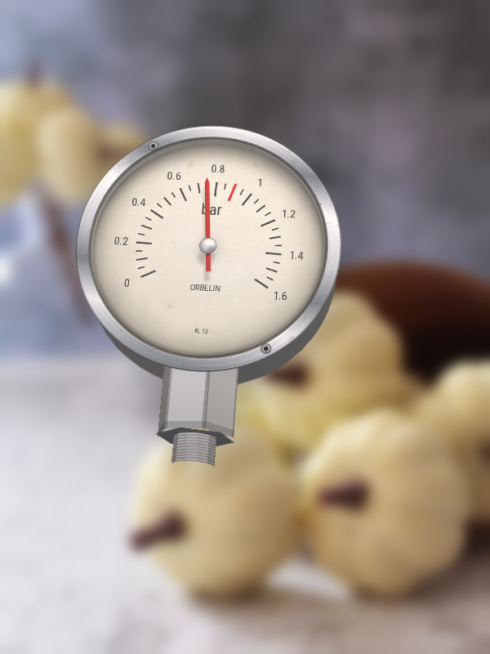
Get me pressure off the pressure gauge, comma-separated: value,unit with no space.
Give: 0.75,bar
